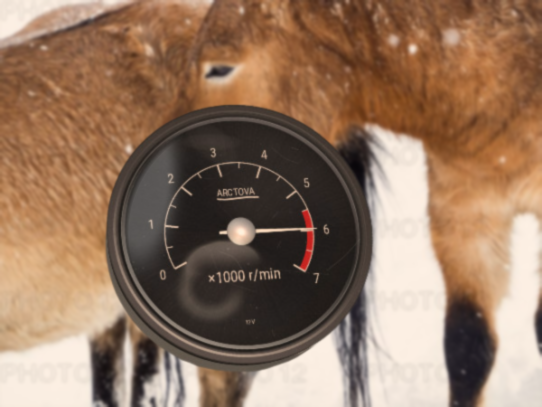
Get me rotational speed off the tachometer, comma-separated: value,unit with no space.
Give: 6000,rpm
